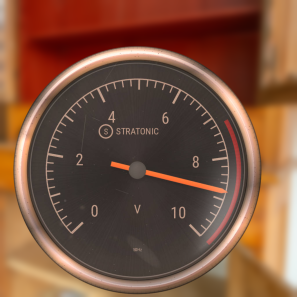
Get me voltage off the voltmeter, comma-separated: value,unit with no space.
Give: 8.8,V
